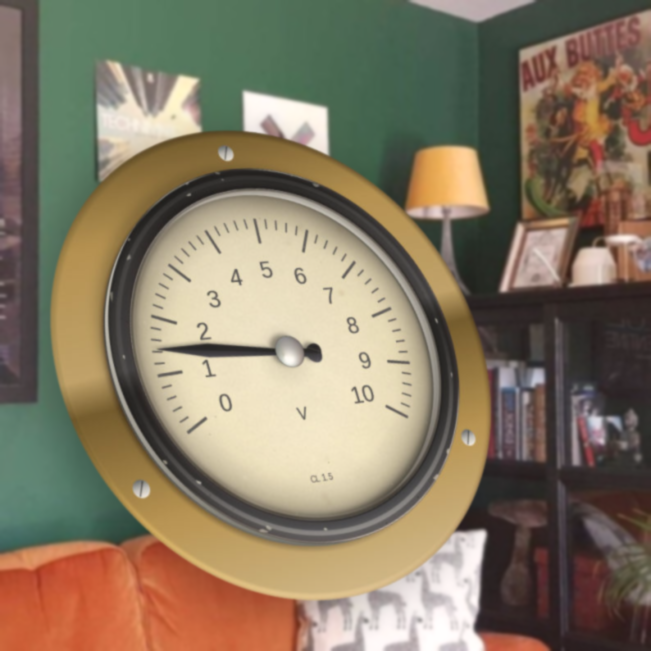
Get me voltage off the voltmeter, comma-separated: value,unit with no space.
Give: 1.4,V
